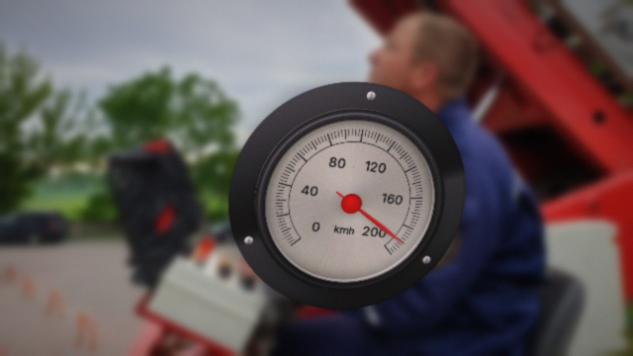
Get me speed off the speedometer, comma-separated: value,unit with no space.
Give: 190,km/h
